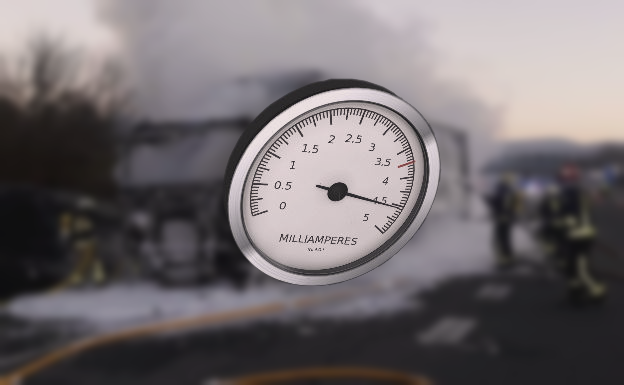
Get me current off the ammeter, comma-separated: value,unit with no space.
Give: 4.5,mA
